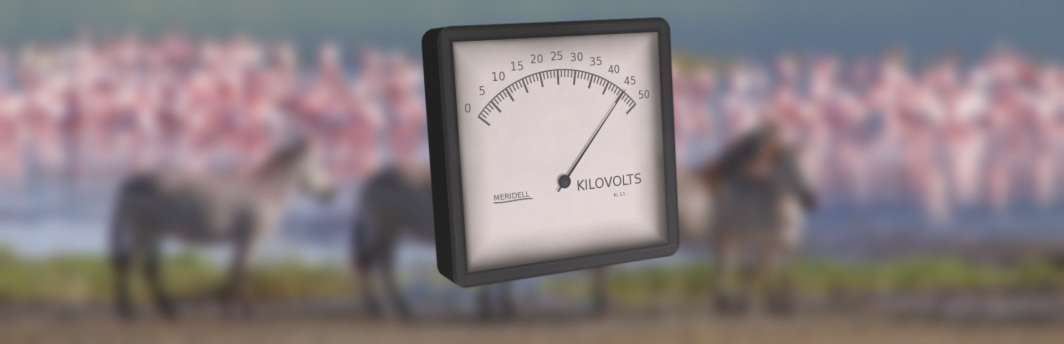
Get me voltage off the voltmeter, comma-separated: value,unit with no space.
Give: 45,kV
